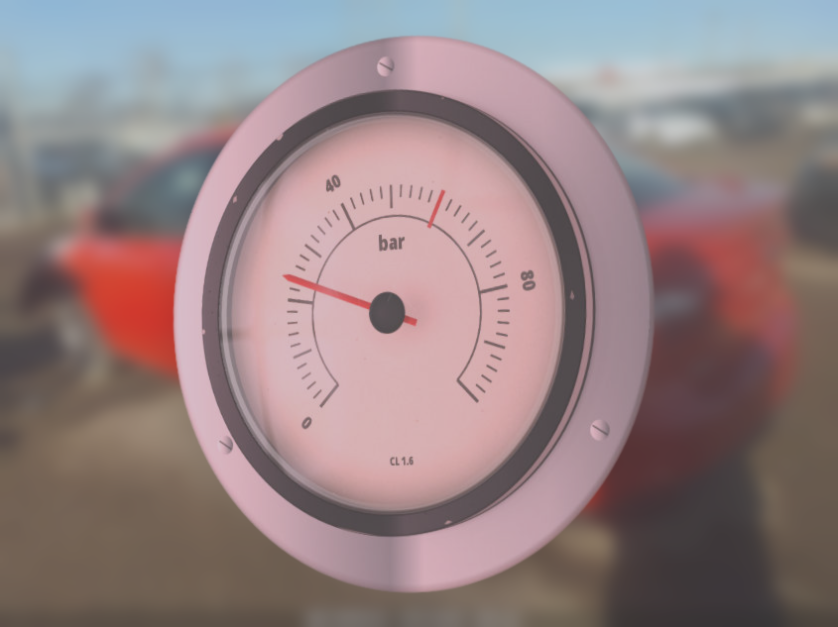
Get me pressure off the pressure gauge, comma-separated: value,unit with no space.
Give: 24,bar
